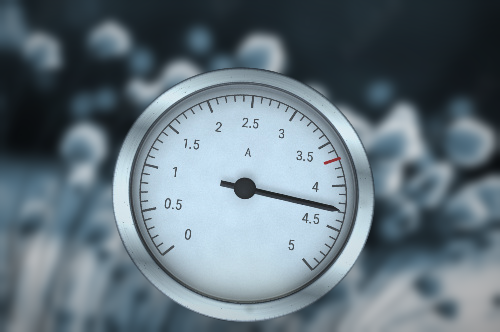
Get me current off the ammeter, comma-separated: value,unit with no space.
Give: 4.3,A
